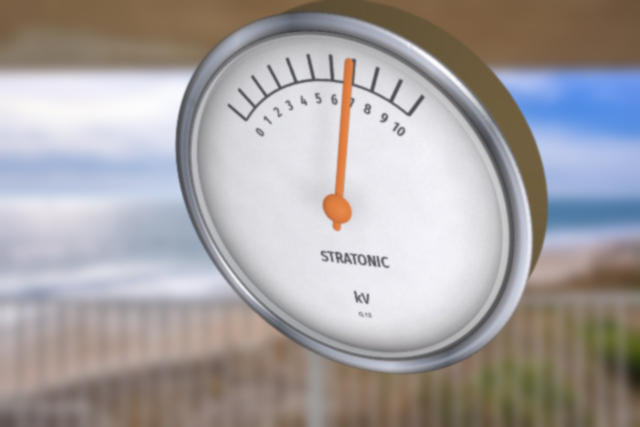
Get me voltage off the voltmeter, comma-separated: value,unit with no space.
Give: 7,kV
